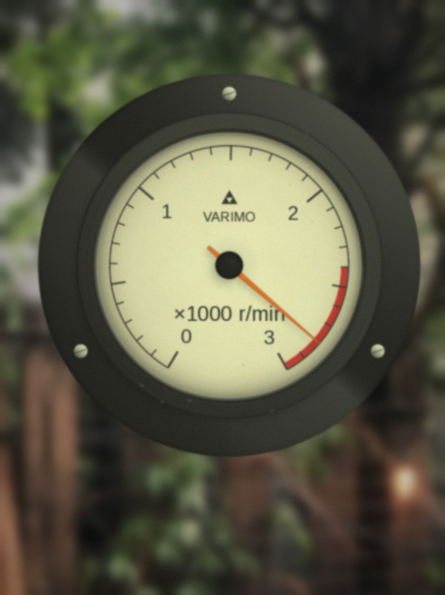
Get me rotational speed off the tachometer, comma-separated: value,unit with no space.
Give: 2800,rpm
